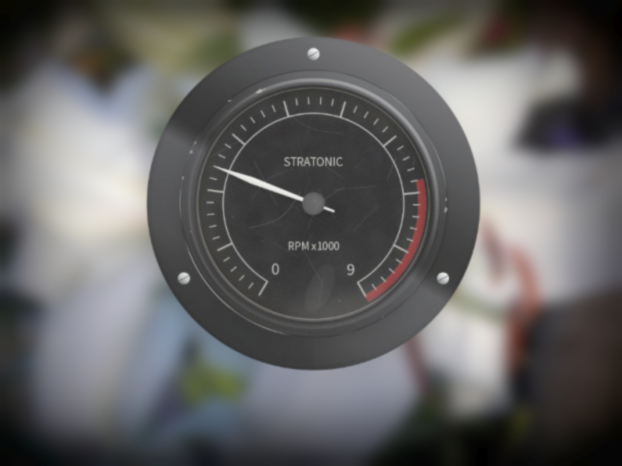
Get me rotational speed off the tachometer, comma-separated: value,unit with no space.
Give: 2400,rpm
